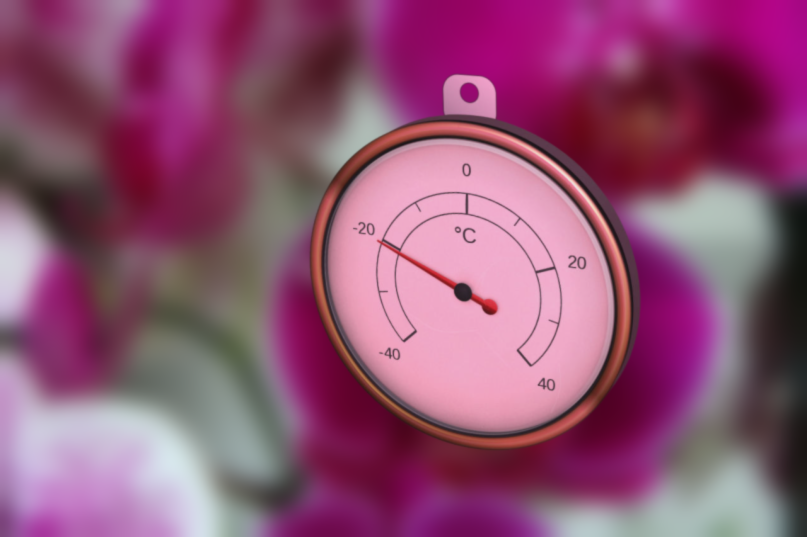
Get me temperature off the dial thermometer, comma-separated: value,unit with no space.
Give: -20,°C
